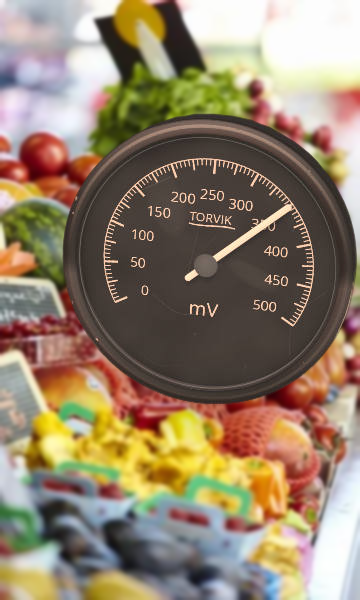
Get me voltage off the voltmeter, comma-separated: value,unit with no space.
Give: 350,mV
